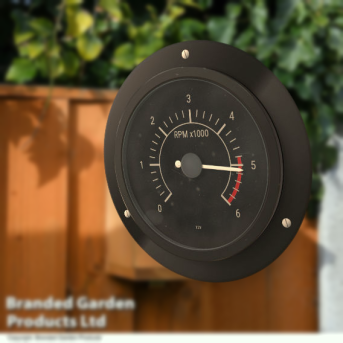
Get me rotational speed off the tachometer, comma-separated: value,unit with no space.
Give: 5100,rpm
